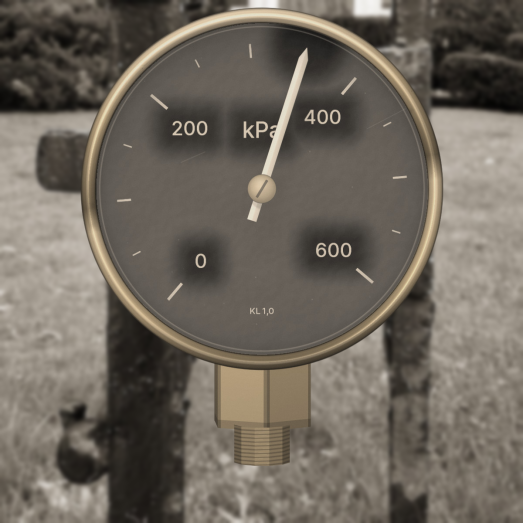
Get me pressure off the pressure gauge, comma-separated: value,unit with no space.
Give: 350,kPa
